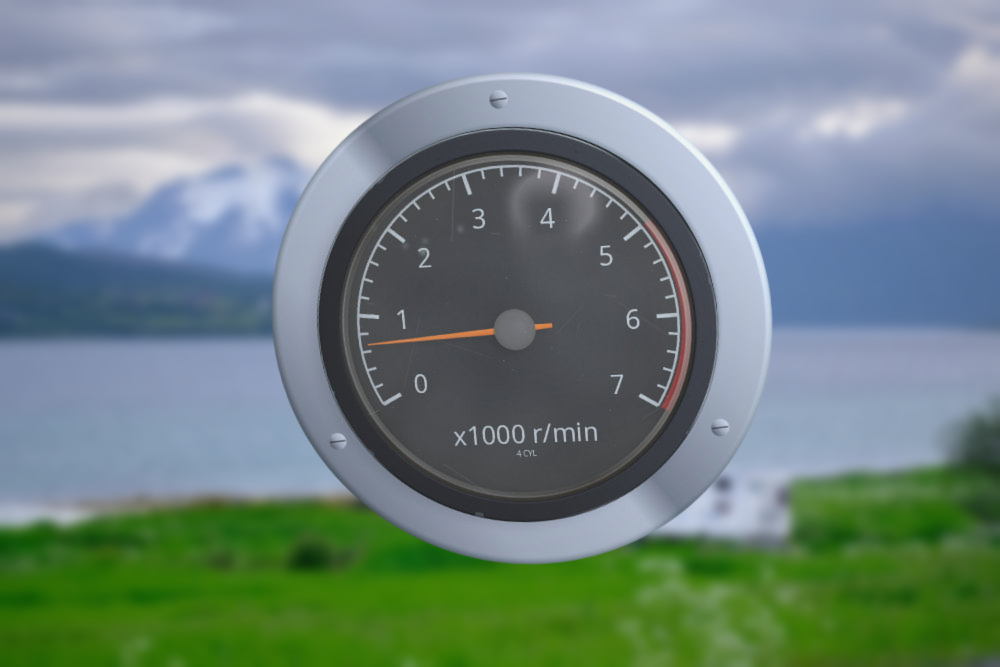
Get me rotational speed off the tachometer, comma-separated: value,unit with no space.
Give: 700,rpm
